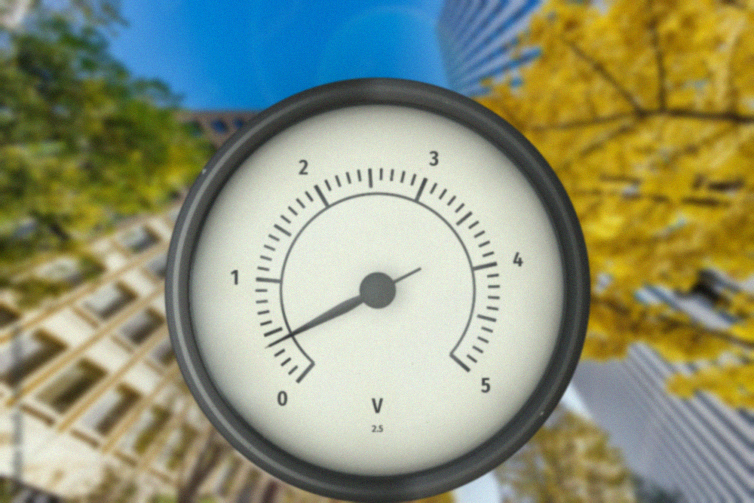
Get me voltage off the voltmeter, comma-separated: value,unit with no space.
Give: 0.4,V
